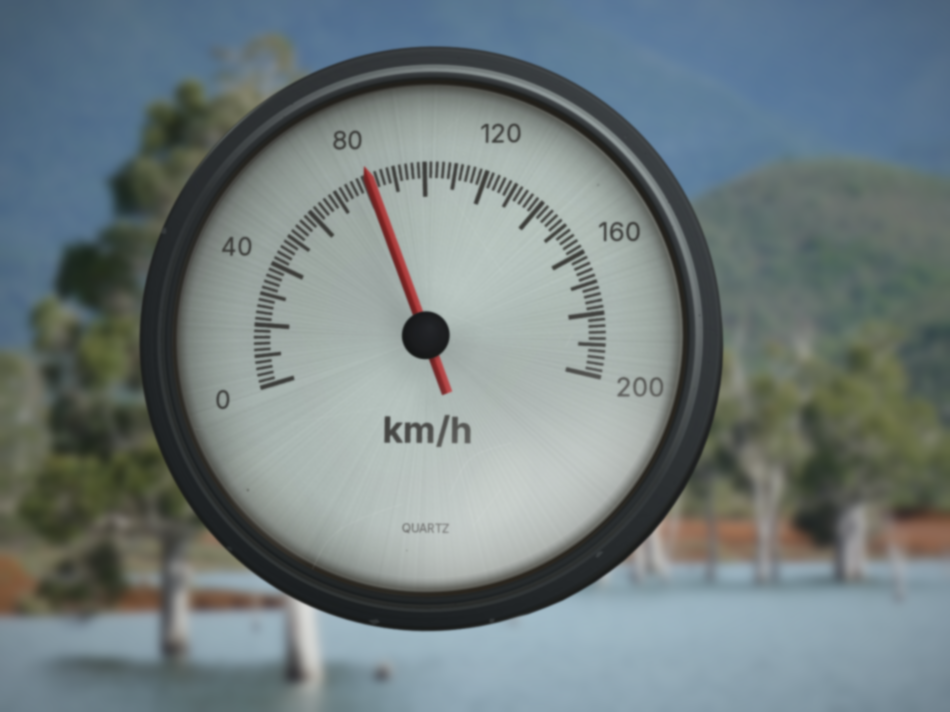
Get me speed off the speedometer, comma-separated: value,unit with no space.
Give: 82,km/h
